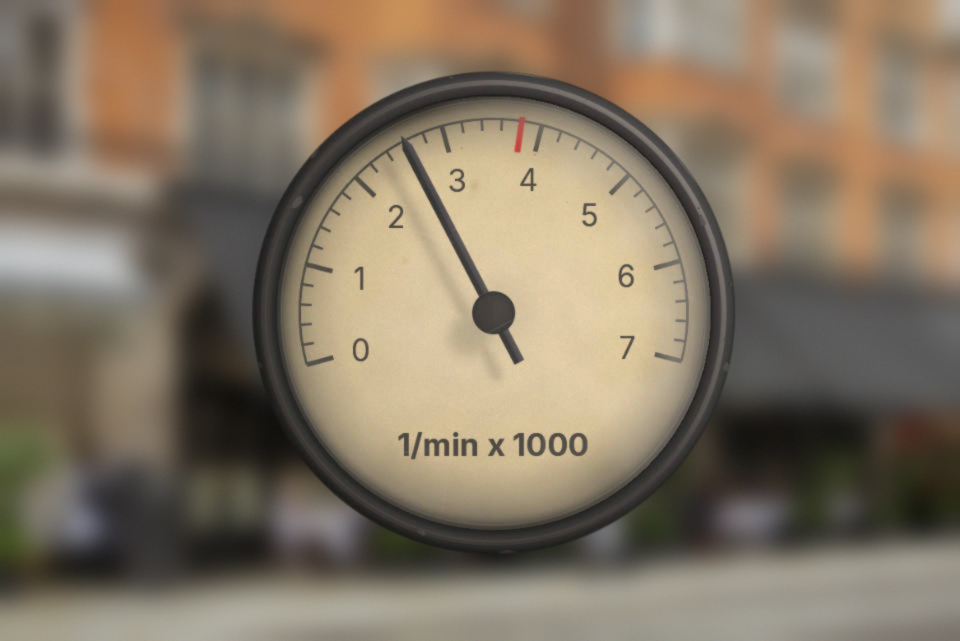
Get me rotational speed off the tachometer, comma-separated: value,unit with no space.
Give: 2600,rpm
